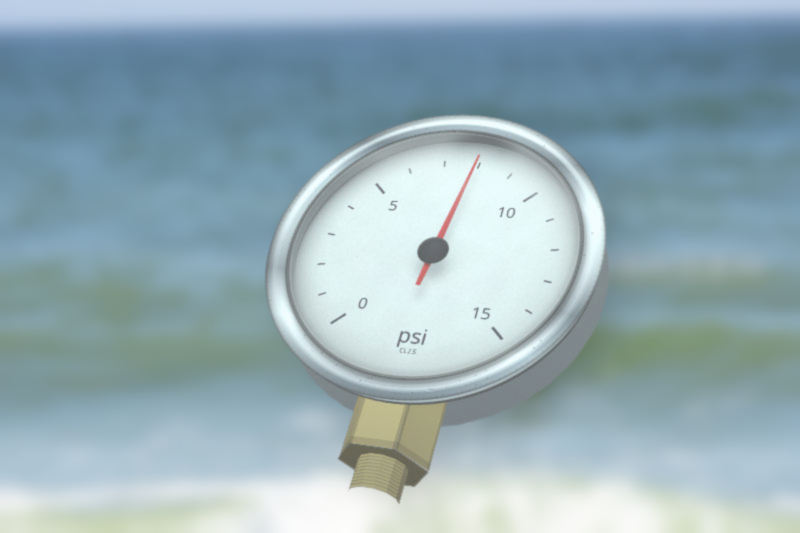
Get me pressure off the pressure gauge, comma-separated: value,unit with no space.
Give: 8,psi
